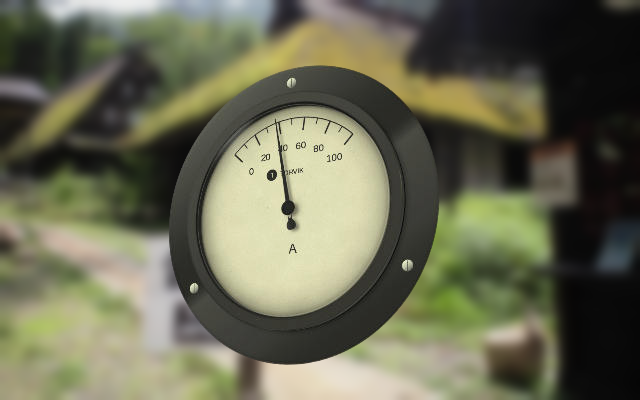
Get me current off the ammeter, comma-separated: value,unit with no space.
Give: 40,A
